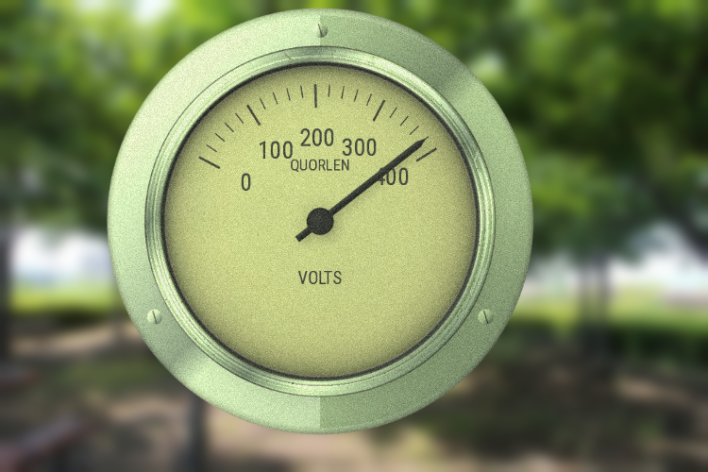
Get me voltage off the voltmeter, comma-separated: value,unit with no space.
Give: 380,V
